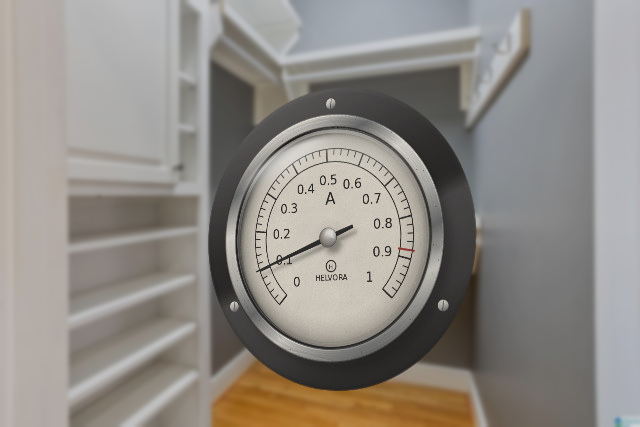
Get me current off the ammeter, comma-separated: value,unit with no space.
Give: 0.1,A
